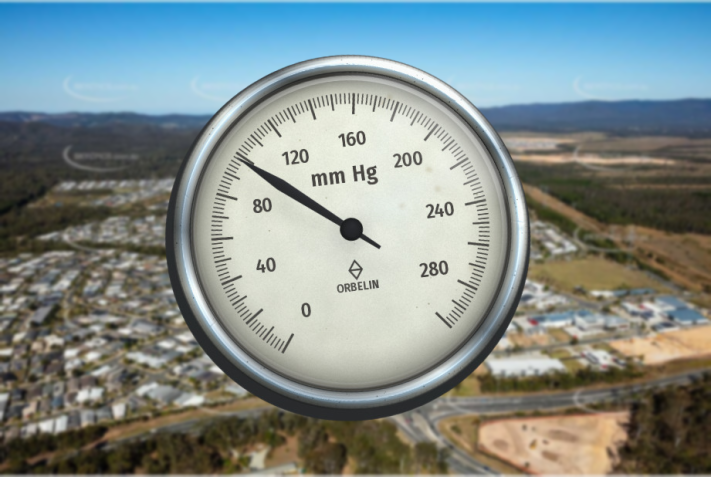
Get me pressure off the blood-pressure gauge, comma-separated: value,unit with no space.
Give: 98,mmHg
